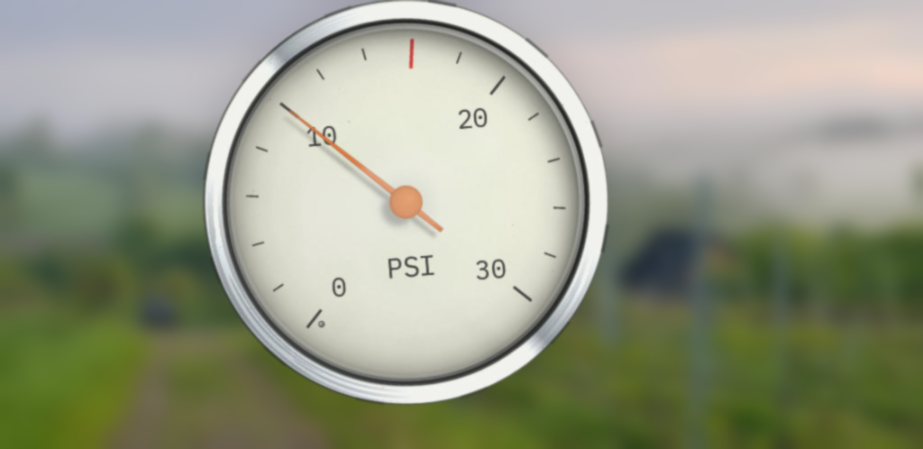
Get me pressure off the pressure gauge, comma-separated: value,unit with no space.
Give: 10,psi
